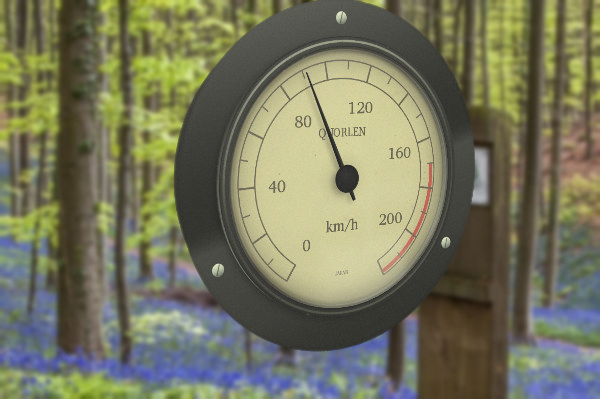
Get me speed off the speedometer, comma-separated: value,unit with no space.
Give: 90,km/h
